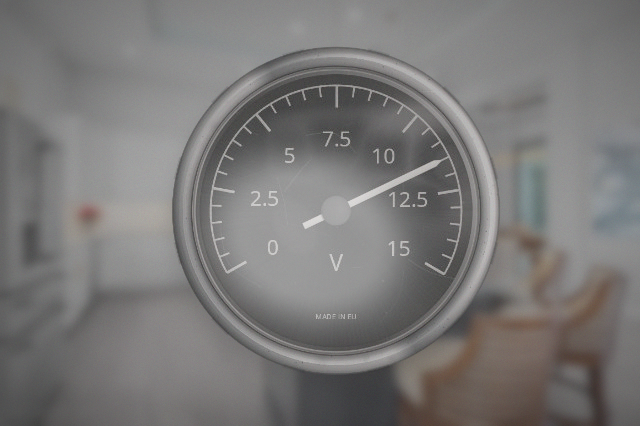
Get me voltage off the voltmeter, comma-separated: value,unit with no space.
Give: 11.5,V
